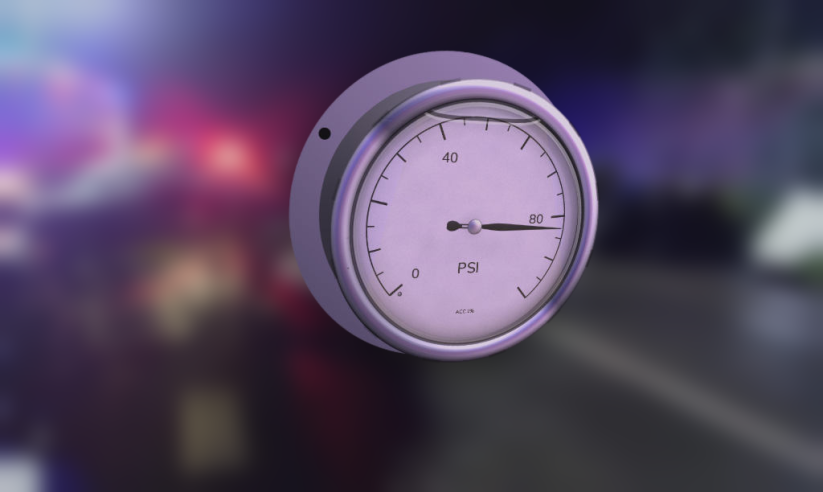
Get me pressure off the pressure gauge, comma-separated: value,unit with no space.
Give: 82.5,psi
